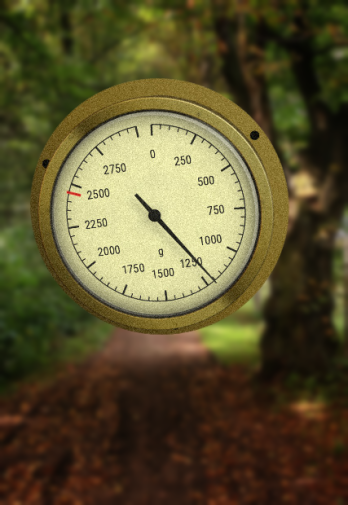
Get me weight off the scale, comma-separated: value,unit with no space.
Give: 1200,g
